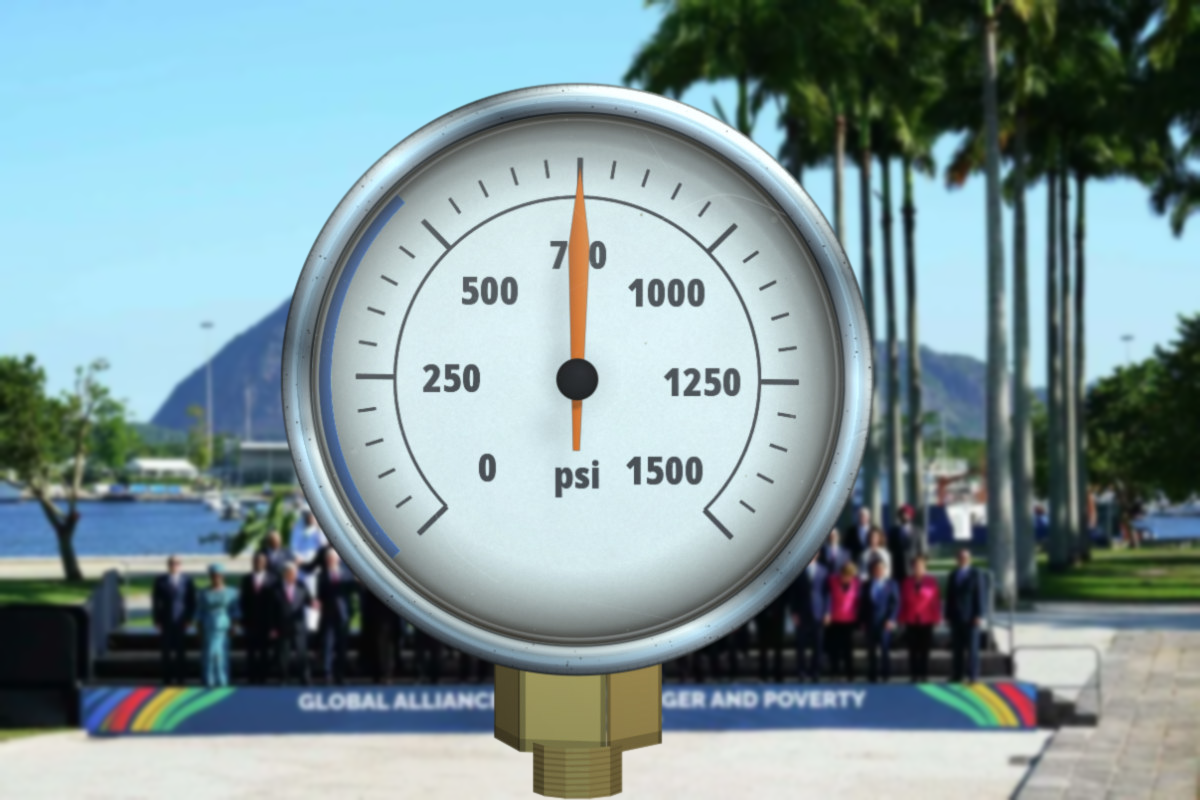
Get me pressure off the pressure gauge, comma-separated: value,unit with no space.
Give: 750,psi
